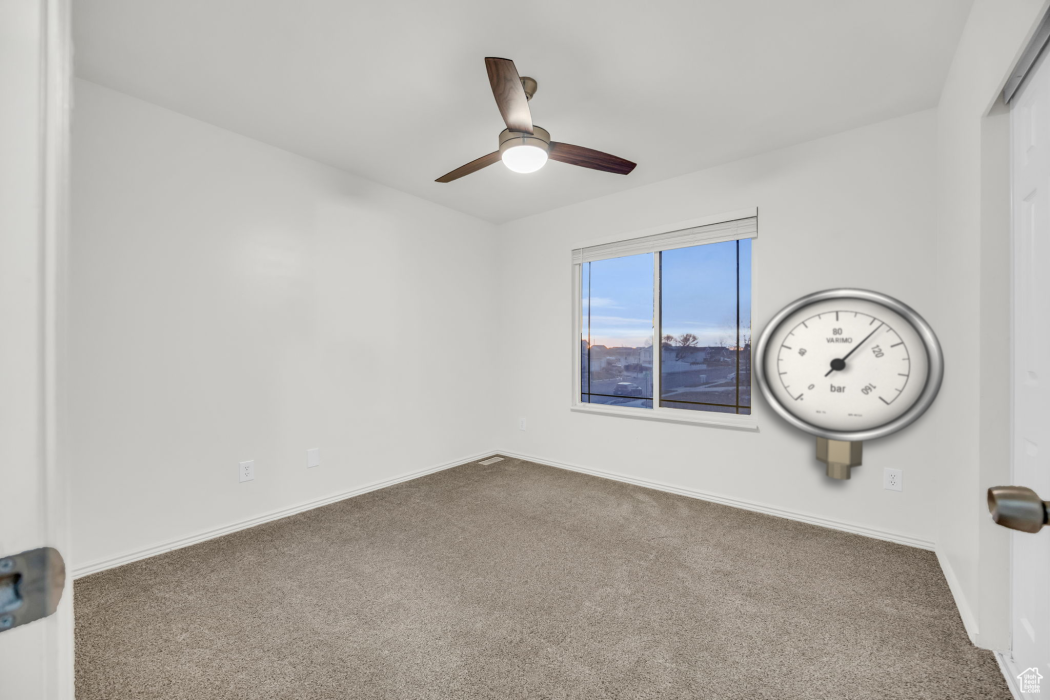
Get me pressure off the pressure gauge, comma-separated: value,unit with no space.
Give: 105,bar
